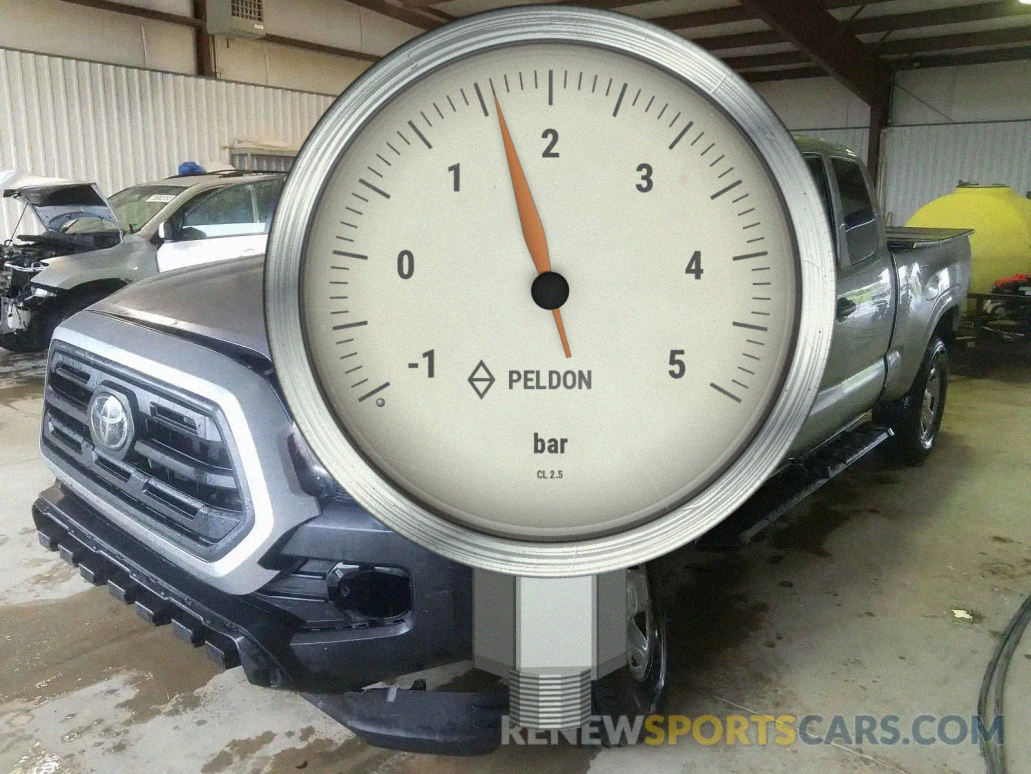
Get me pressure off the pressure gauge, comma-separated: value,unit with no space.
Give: 1.6,bar
